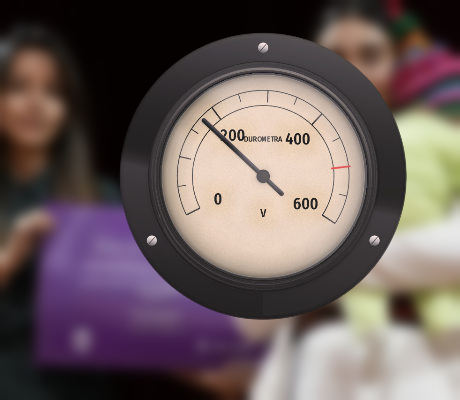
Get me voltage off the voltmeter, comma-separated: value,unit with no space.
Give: 175,V
